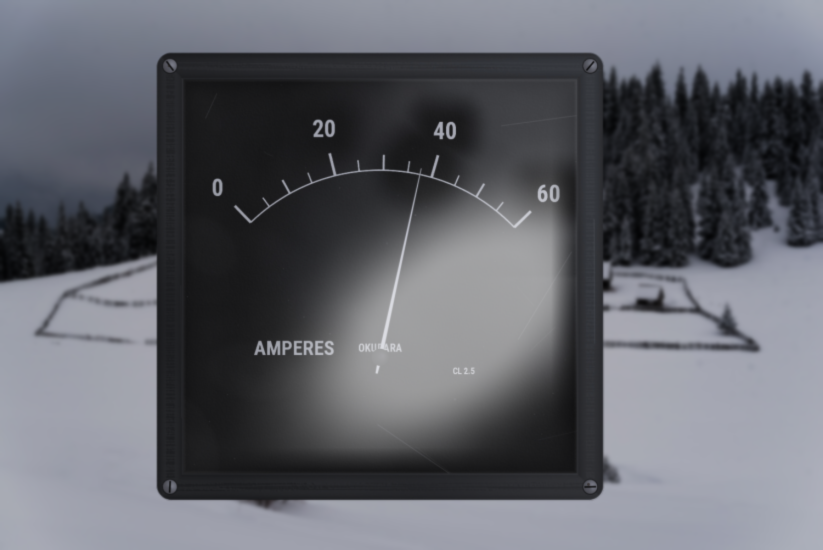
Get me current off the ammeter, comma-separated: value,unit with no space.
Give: 37.5,A
